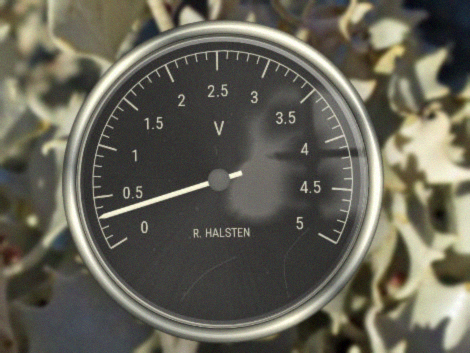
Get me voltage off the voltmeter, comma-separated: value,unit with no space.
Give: 0.3,V
